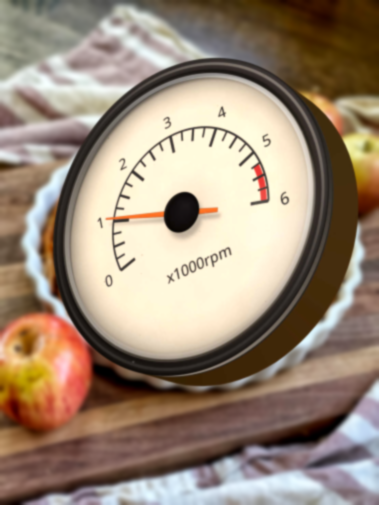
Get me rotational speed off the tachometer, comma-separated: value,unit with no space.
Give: 1000,rpm
